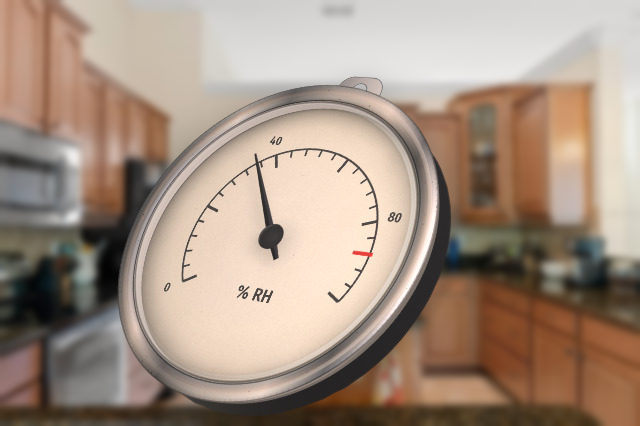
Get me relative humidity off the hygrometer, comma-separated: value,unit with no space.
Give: 36,%
